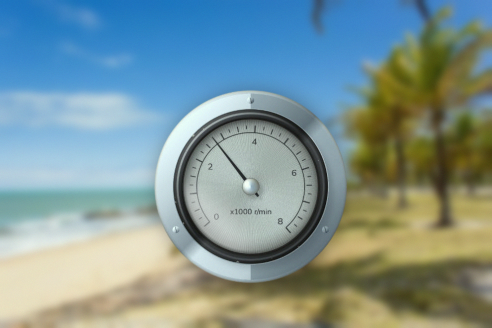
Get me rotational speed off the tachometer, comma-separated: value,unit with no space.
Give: 2750,rpm
